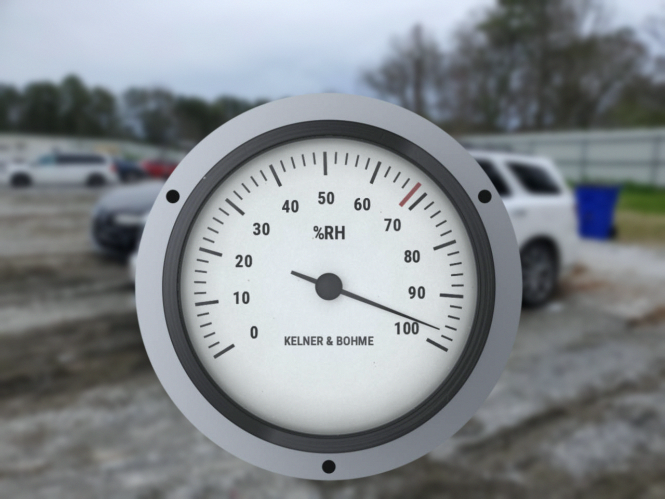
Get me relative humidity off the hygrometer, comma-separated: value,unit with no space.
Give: 97,%
